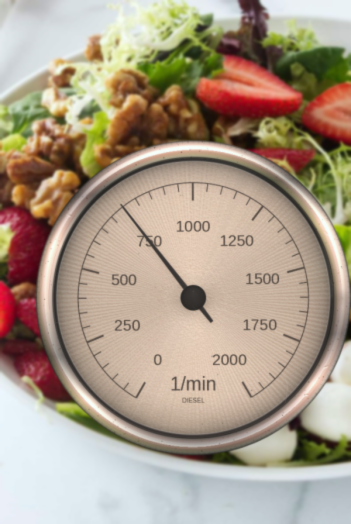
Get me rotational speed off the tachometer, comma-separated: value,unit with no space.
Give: 750,rpm
